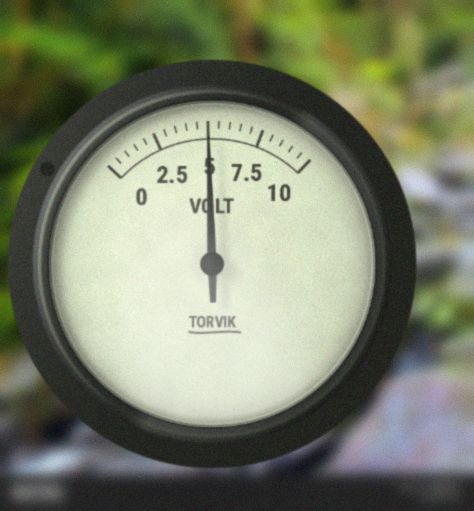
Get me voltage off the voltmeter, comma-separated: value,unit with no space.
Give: 5,V
